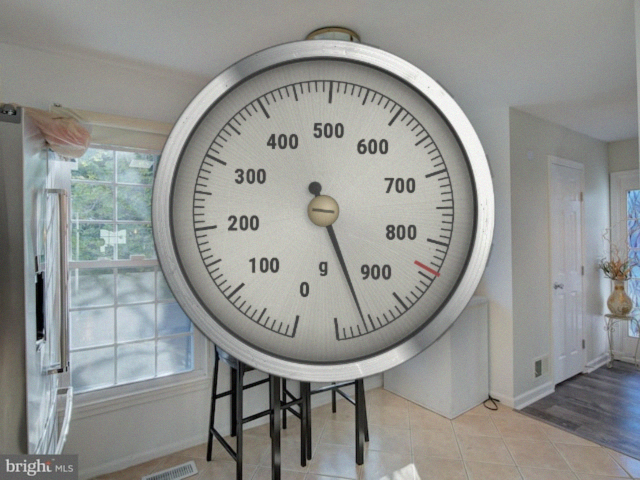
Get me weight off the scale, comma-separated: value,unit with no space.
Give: 960,g
